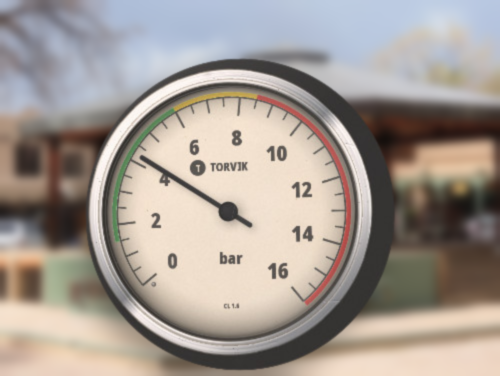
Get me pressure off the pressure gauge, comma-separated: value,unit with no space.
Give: 4.25,bar
